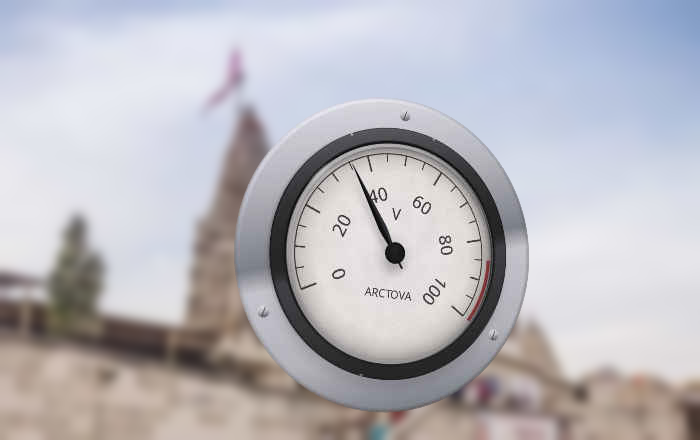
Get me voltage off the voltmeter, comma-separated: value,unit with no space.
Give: 35,V
